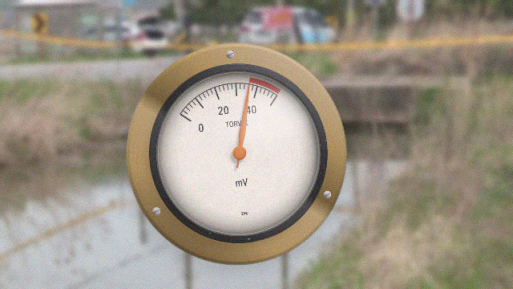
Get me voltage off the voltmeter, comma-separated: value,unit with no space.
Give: 36,mV
